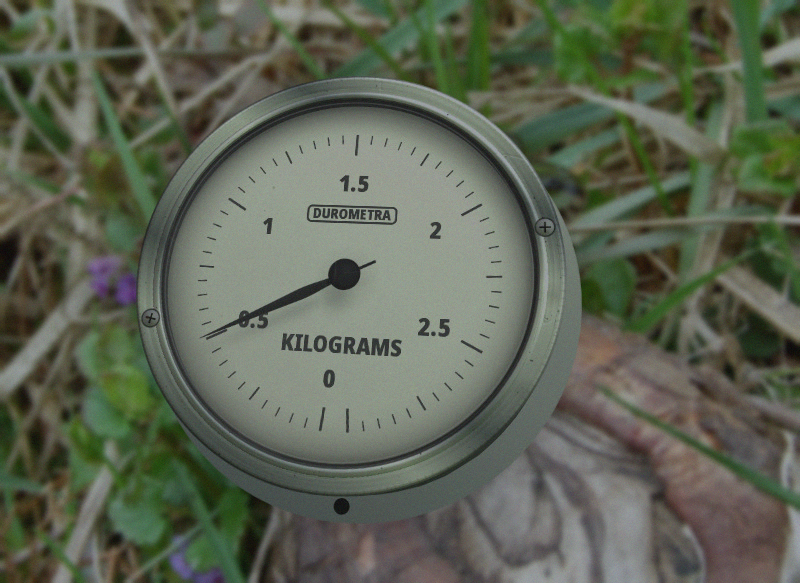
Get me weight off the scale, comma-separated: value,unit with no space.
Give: 0.5,kg
